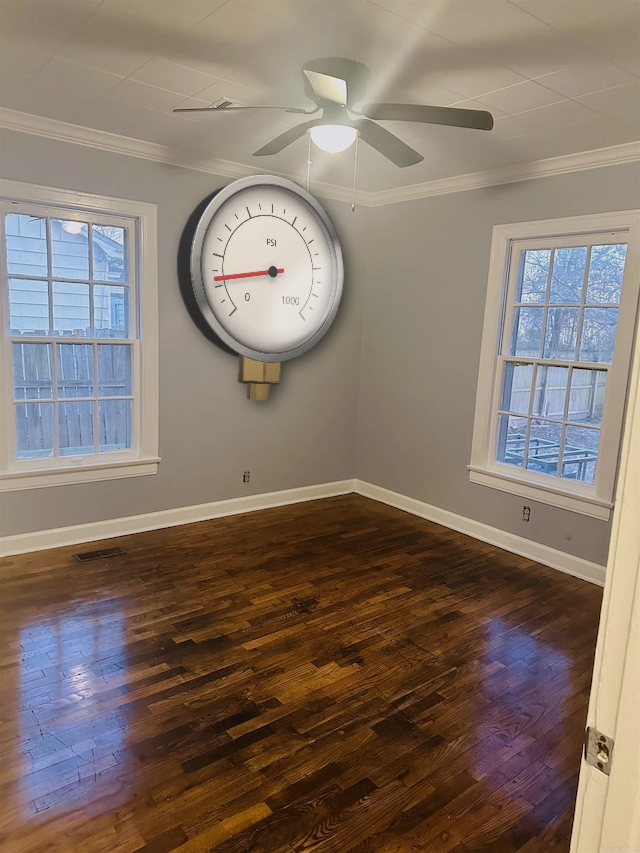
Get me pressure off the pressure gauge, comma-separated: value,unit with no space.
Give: 125,psi
